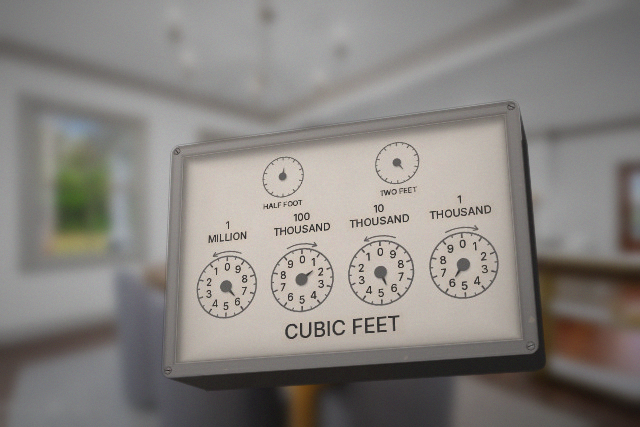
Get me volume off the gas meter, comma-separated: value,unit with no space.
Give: 615600,ft³
